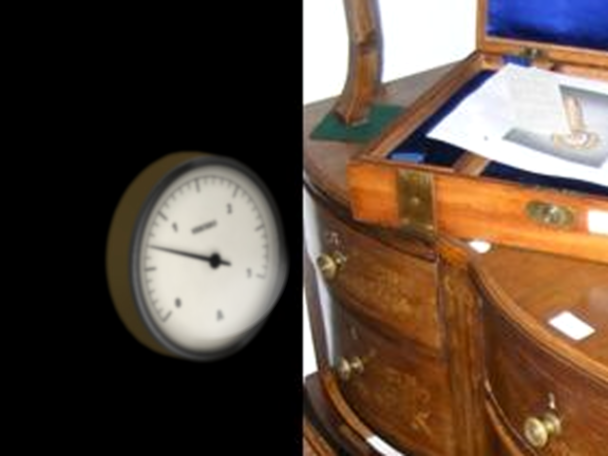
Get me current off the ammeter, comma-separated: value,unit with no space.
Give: 0.7,A
